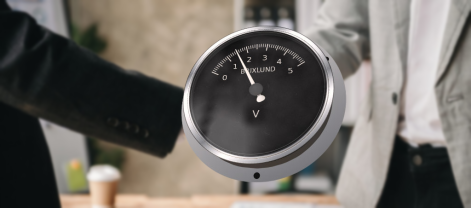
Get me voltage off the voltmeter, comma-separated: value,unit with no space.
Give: 1.5,V
